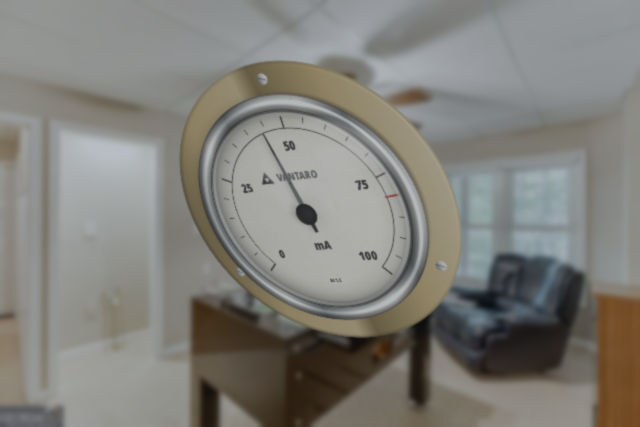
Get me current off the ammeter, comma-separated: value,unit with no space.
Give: 45,mA
